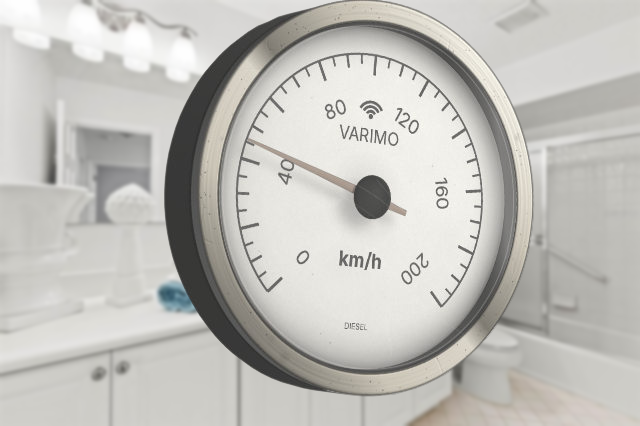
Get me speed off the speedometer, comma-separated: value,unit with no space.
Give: 45,km/h
